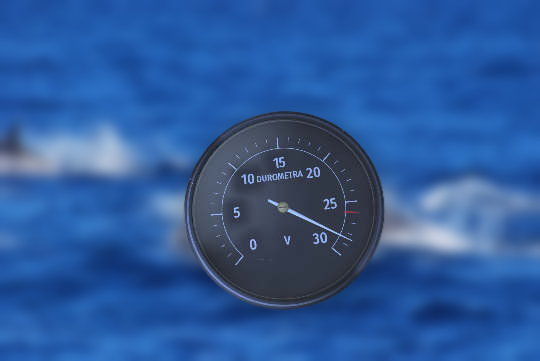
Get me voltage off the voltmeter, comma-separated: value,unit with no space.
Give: 28.5,V
